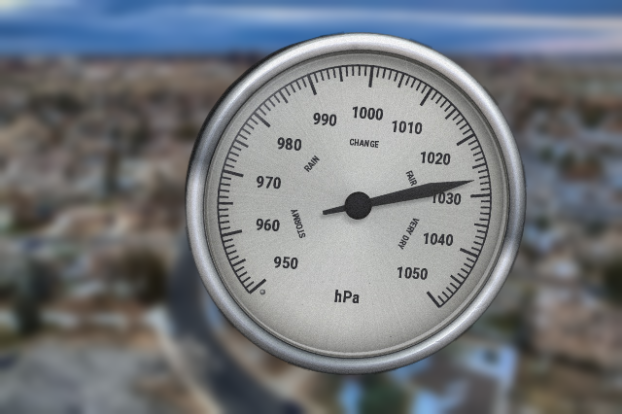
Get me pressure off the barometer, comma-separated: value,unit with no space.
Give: 1027,hPa
